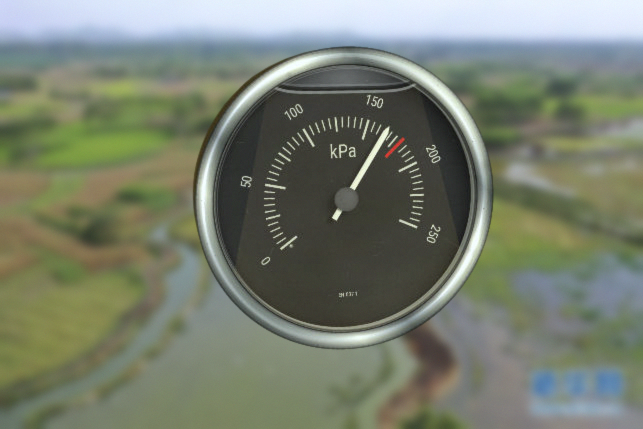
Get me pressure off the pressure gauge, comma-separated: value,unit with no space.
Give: 165,kPa
